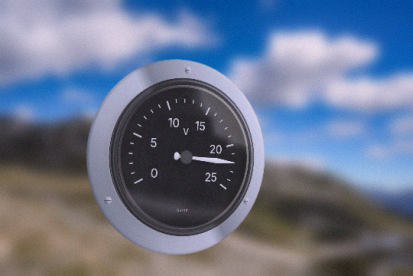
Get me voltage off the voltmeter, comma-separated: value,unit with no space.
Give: 22,V
